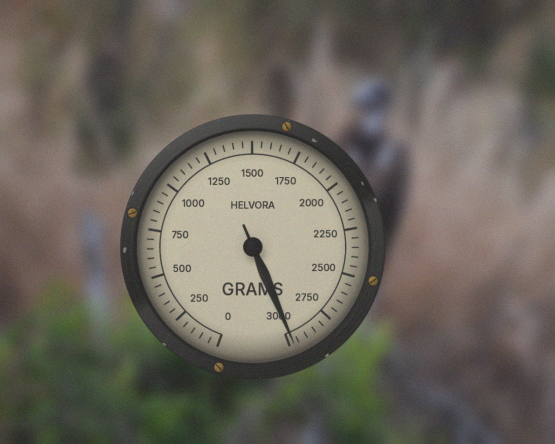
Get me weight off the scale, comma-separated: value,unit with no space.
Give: 2975,g
